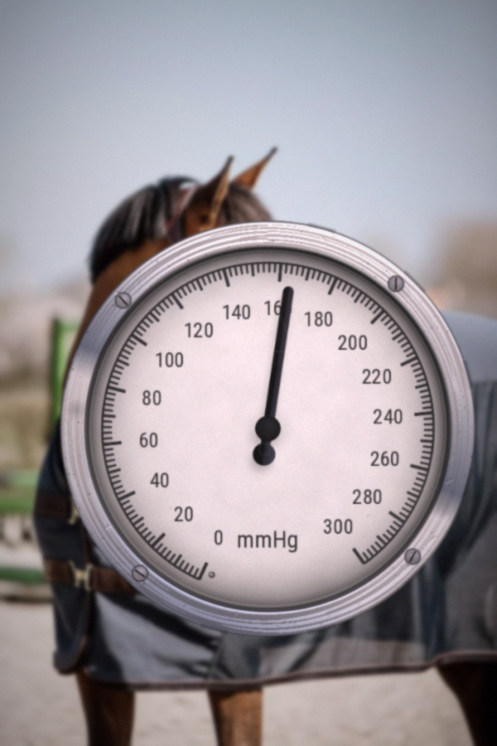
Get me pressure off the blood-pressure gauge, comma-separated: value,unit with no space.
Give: 164,mmHg
